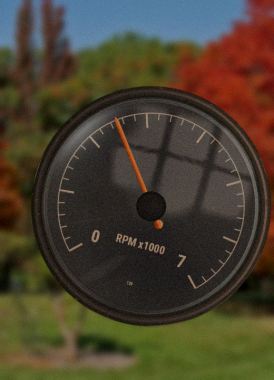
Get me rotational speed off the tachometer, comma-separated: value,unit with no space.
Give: 2500,rpm
